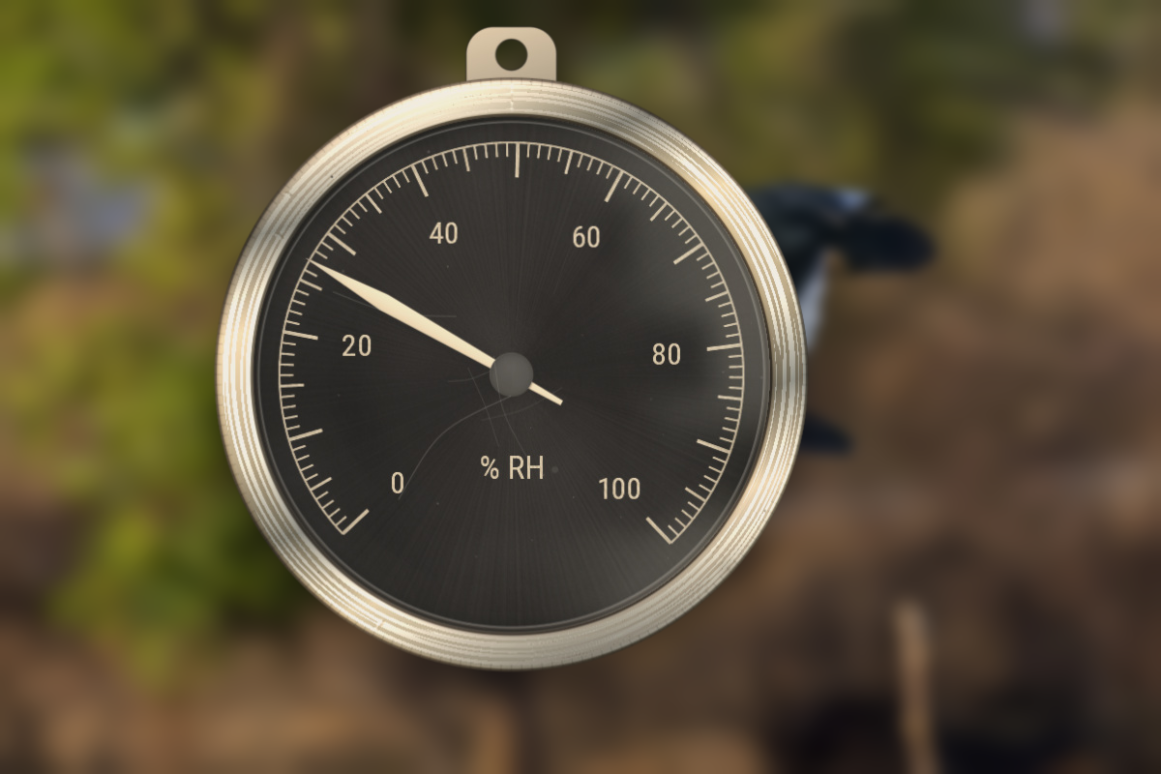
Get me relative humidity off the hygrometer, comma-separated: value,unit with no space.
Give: 27,%
